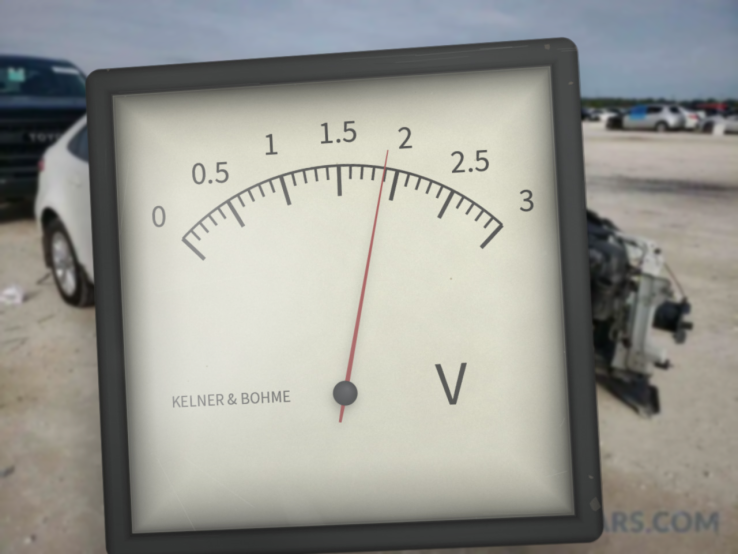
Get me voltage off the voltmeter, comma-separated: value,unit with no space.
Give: 1.9,V
